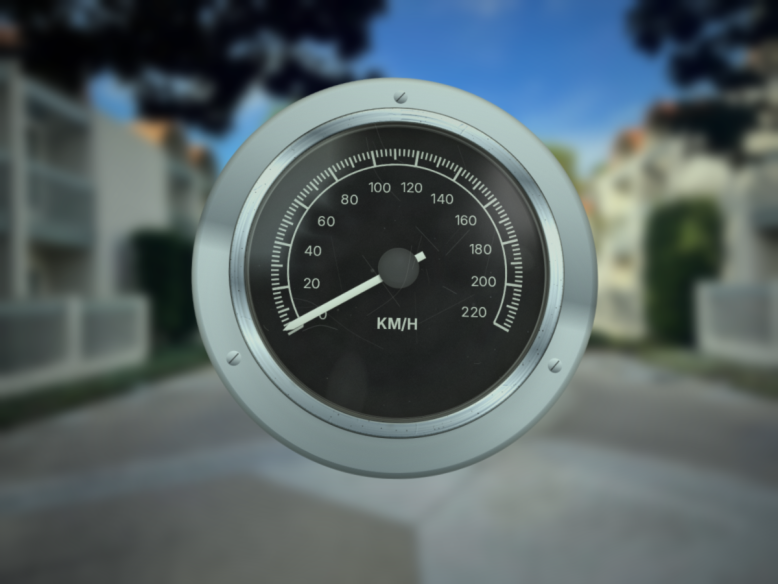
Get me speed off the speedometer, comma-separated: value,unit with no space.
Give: 2,km/h
